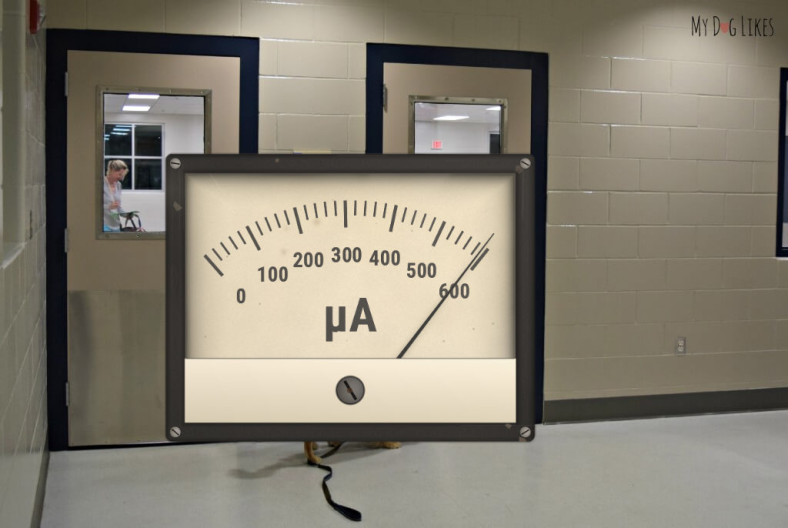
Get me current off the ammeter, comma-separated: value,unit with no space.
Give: 590,µA
